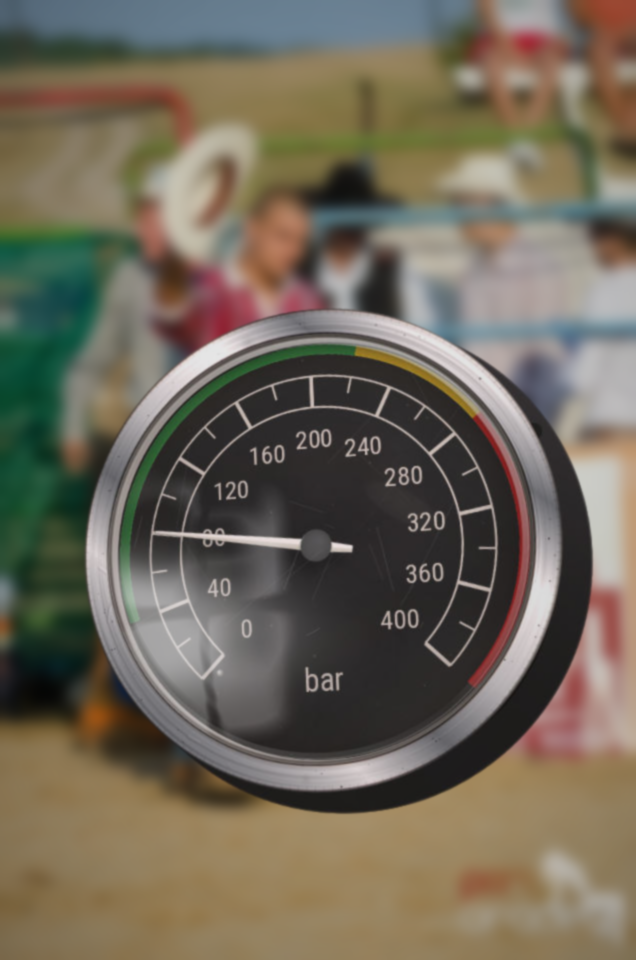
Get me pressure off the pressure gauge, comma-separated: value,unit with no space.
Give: 80,bar
